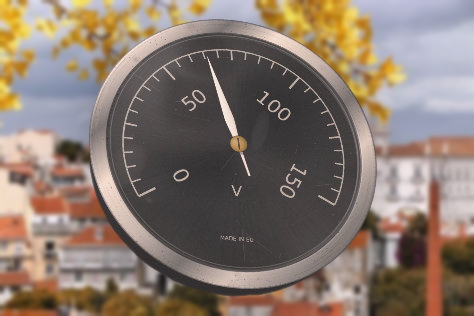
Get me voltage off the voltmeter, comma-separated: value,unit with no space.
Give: 65,V
